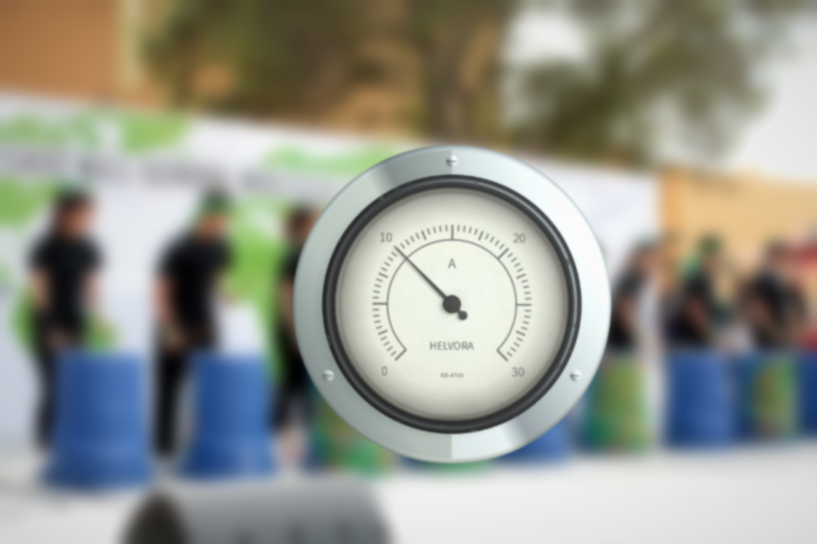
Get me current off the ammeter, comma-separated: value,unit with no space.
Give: 10,A
